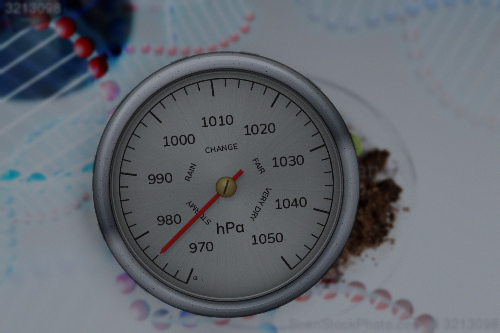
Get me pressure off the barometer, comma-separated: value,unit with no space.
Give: 976,hPa
